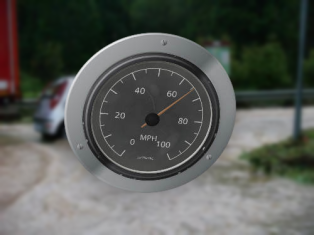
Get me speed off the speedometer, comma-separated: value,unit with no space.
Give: 65,mph
